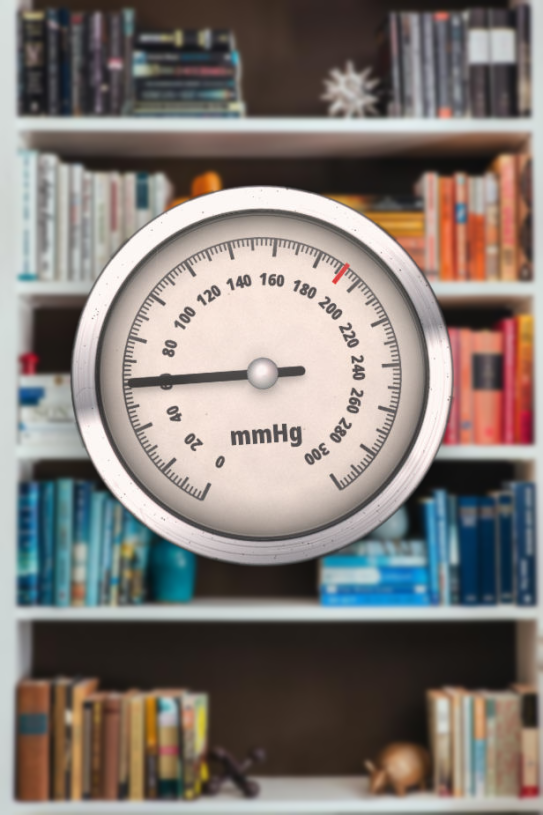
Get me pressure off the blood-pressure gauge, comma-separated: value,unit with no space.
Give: 60,mmHg
